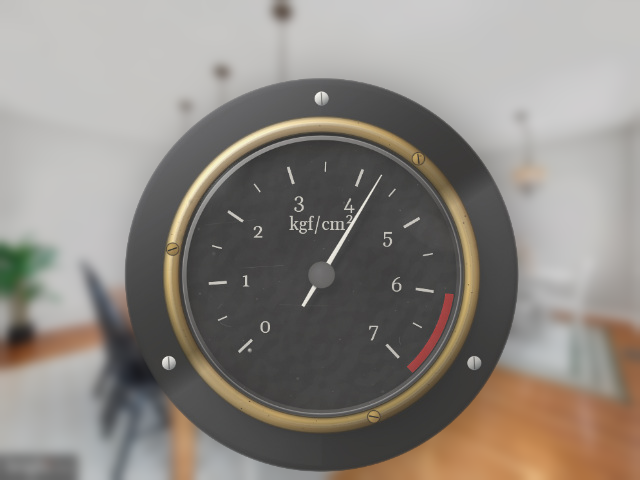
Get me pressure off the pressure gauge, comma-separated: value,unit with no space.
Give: 4.25,kg/cm²
